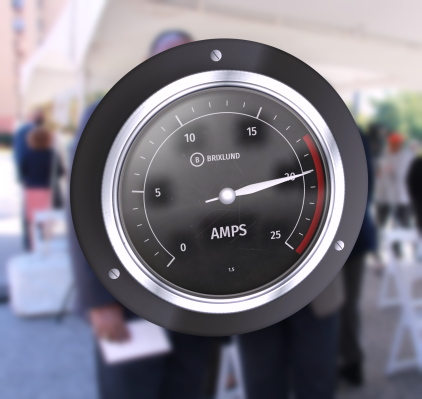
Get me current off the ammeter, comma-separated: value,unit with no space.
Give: 20,A
